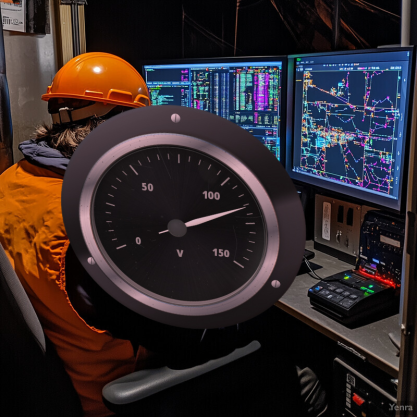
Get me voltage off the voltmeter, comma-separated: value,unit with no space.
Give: 115,V
